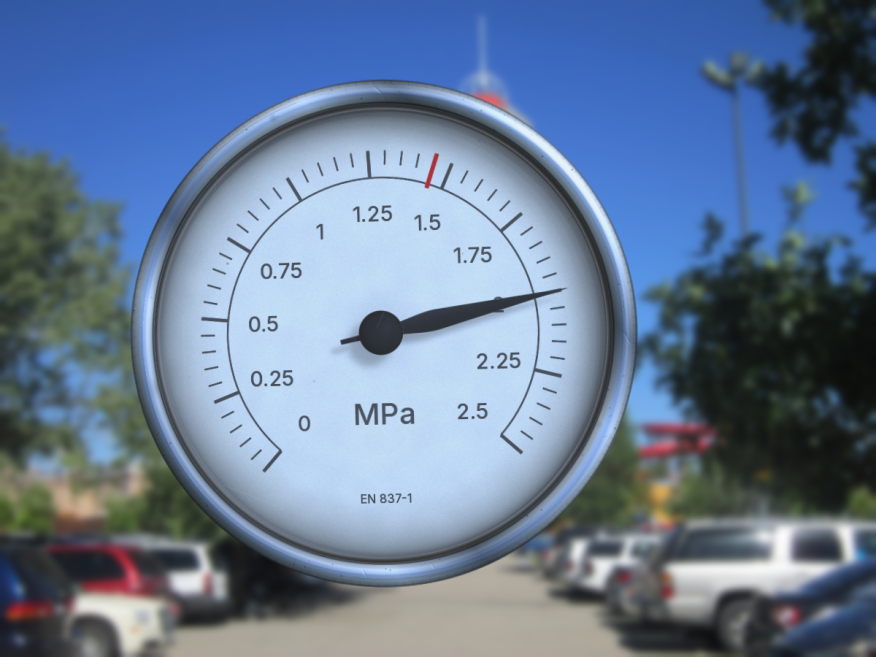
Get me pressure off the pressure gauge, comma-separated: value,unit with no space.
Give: 2,MPa
